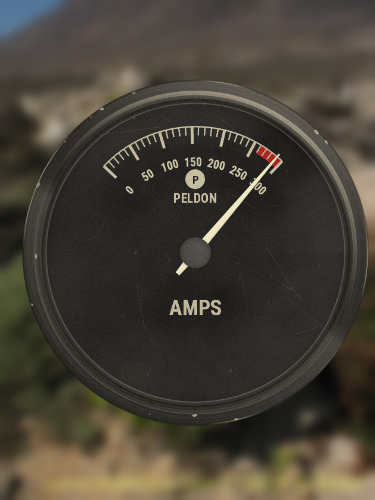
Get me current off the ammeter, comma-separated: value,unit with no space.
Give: 290,A
